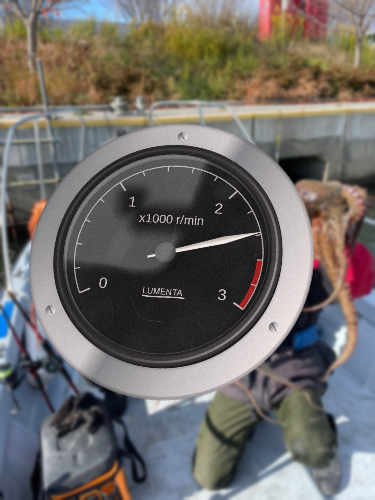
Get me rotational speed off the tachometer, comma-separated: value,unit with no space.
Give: 2400,rpm
